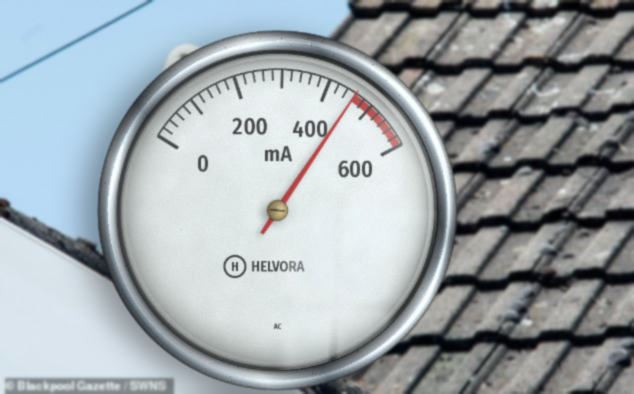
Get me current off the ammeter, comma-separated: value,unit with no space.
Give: 460,mA
